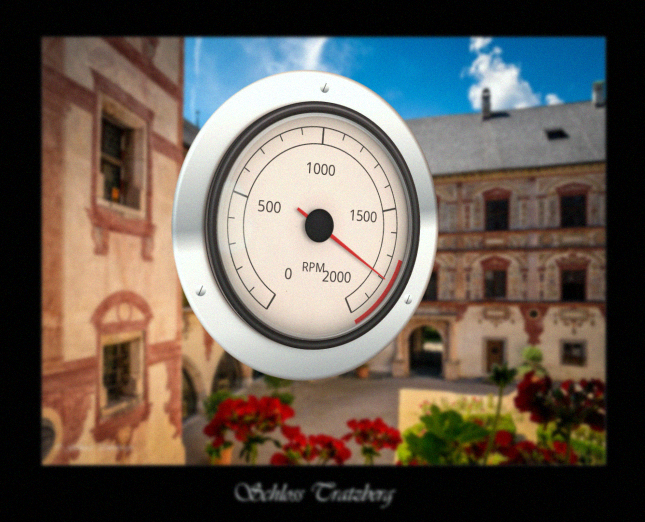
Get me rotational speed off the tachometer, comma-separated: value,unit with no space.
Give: 1800,rpm
